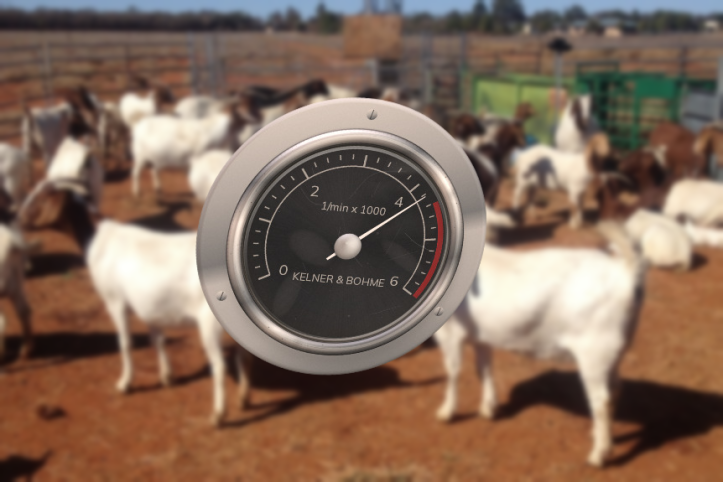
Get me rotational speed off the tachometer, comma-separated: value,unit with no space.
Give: 4200,rpm
